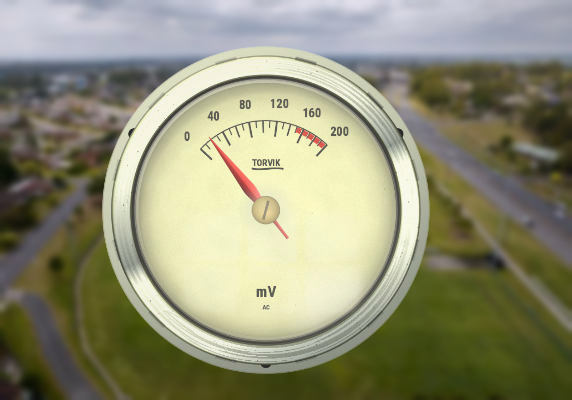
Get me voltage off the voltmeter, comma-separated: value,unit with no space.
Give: 20,mV
